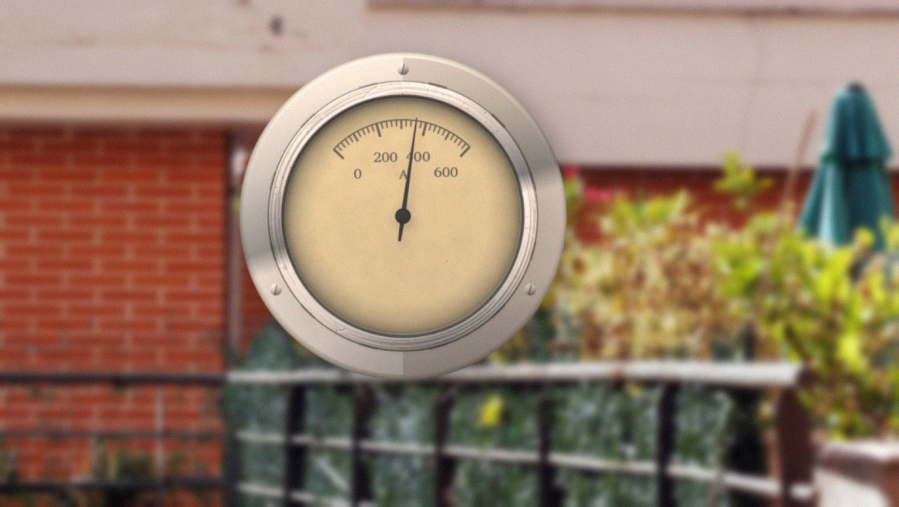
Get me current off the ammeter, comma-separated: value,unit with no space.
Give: 360,A
